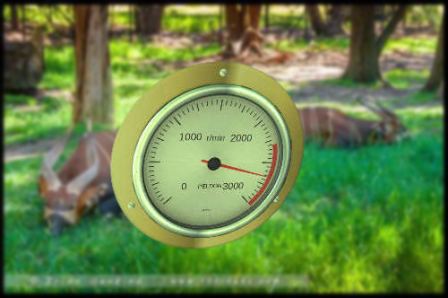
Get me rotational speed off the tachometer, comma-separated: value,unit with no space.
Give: 2650,rpm
